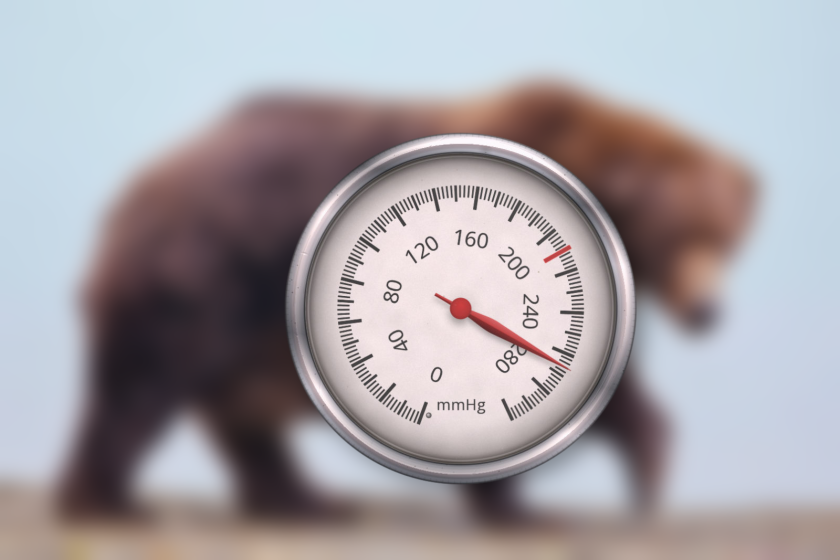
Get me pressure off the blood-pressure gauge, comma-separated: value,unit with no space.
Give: 266,mmHg
